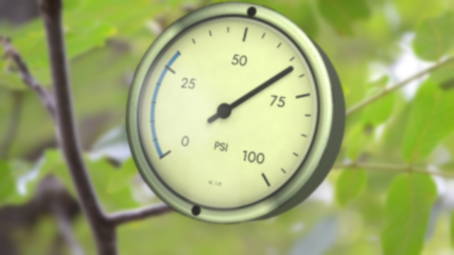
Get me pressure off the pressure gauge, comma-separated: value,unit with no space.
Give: 67.5,psi
